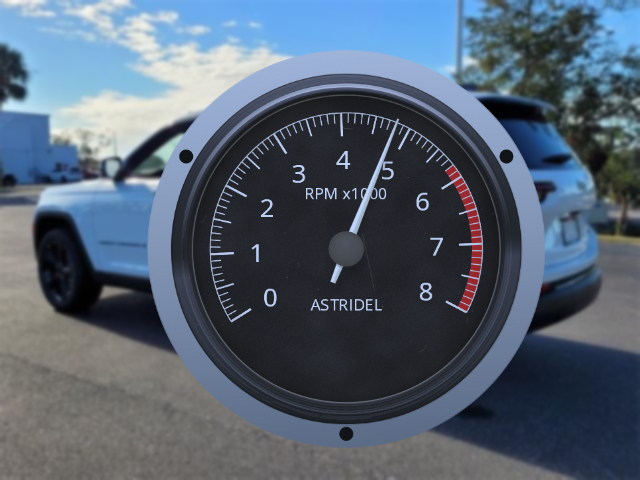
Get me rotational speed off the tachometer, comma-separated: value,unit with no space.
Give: 4800,rpm
